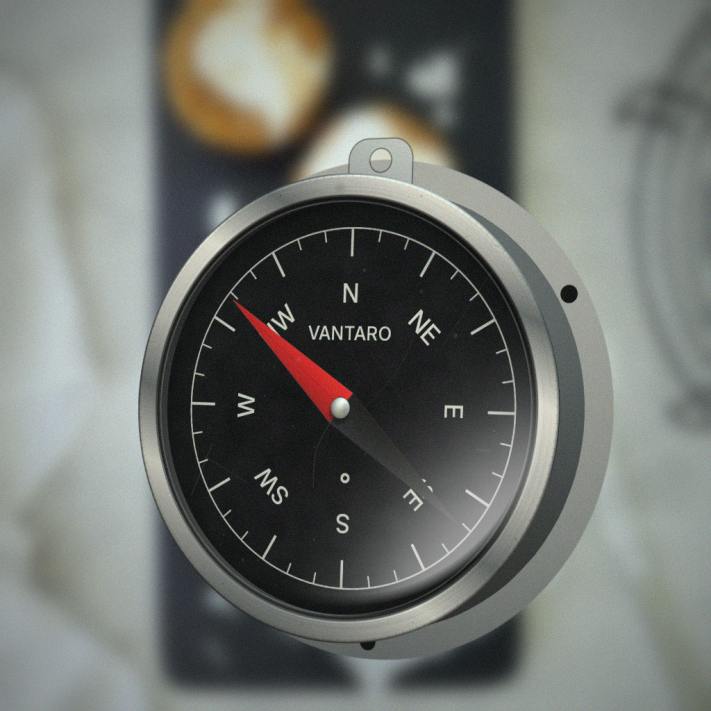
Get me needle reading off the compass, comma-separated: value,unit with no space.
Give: 310,°
